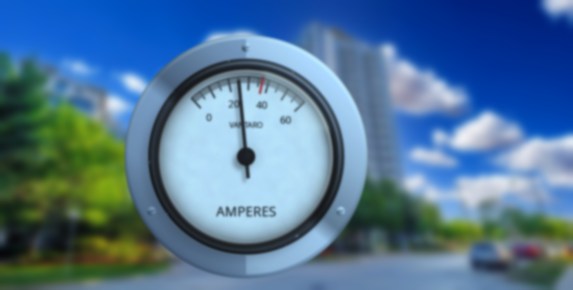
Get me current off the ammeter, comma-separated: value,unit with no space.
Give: 25,A
